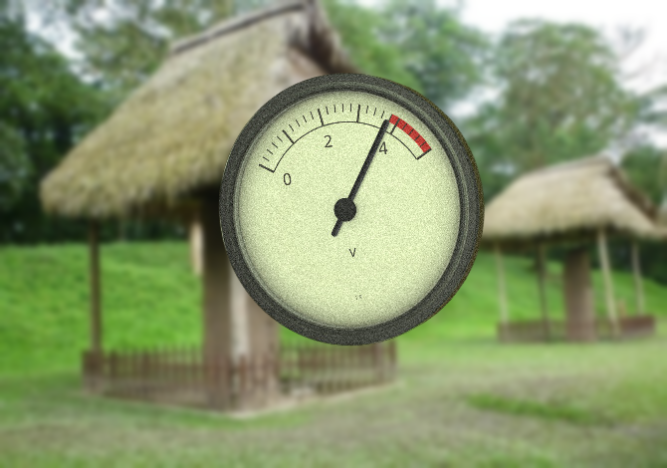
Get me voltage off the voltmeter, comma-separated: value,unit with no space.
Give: 3.8,V
